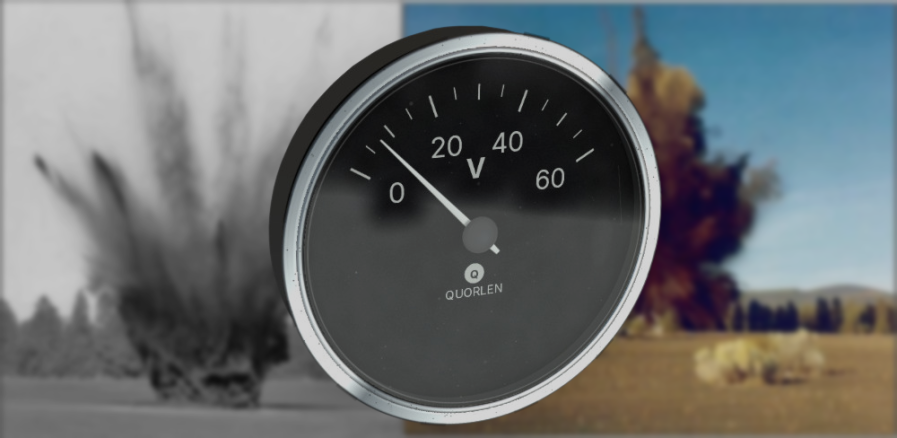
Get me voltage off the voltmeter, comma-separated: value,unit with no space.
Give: 7.5,V
